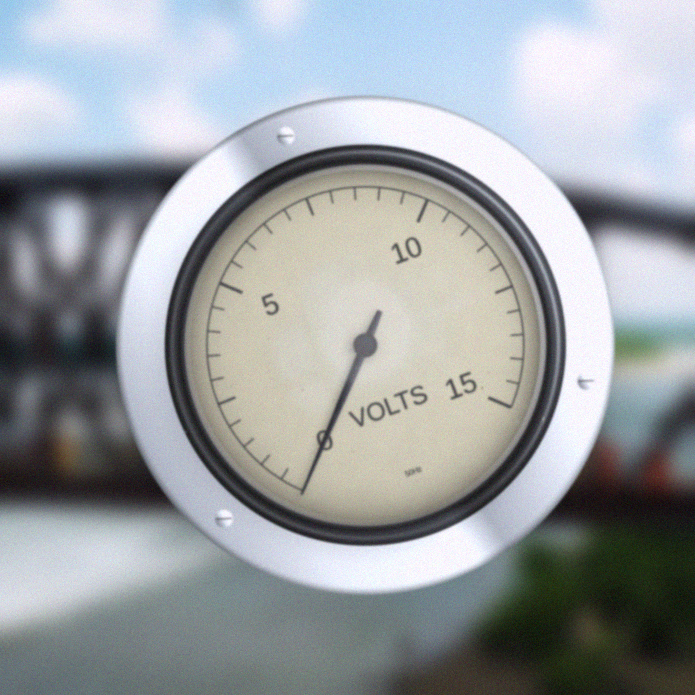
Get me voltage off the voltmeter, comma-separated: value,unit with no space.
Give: 0,V
